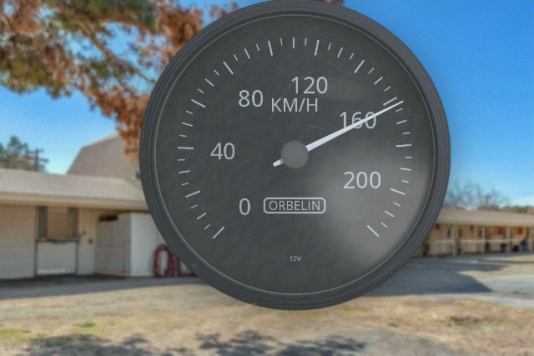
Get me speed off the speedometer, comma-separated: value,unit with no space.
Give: 162.5,km/h
